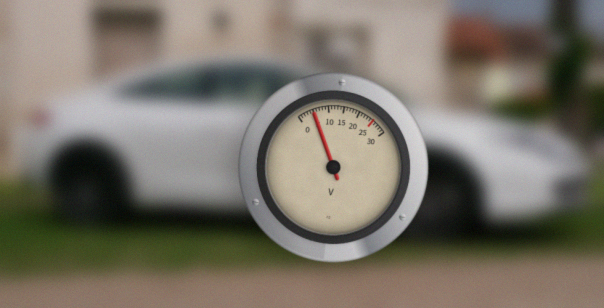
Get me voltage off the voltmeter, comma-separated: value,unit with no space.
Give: 5,V
